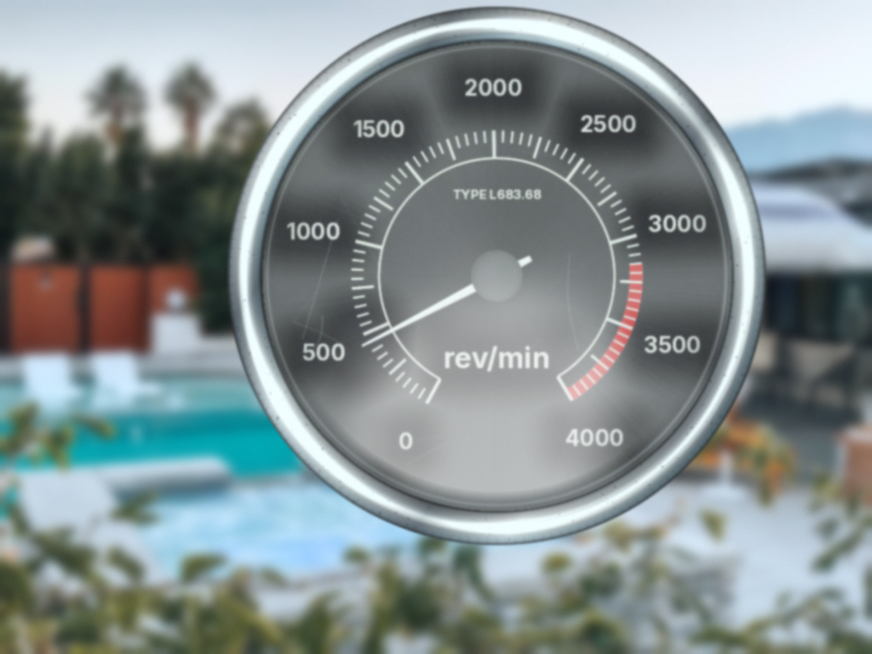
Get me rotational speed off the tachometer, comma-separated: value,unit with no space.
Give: 450,rpm
